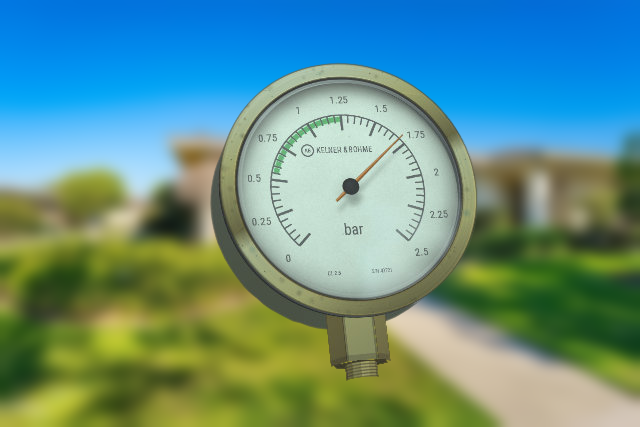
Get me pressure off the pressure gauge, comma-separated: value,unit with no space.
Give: 1.7,bar
